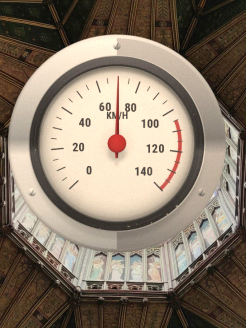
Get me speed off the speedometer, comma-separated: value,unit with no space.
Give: 70,km/h
